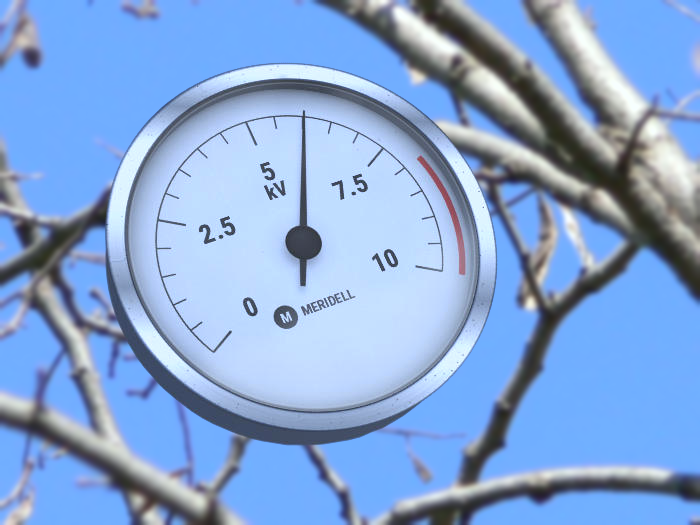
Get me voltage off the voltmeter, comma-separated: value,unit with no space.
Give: 6,kV
